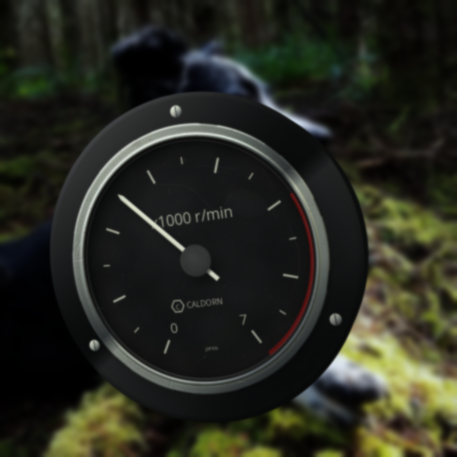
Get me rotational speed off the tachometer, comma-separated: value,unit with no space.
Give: 2500,rpm
